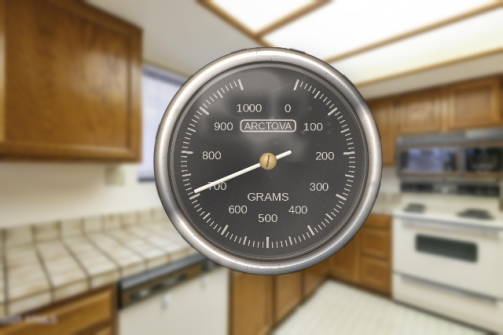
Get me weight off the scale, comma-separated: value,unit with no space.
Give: 710,g
